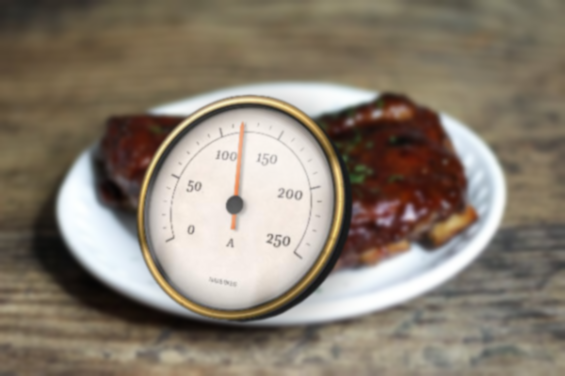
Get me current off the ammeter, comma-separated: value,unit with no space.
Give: 120,A
